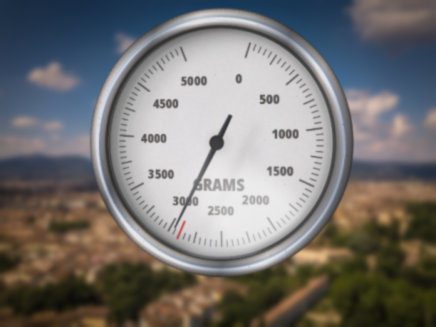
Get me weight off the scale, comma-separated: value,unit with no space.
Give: 2950,g
